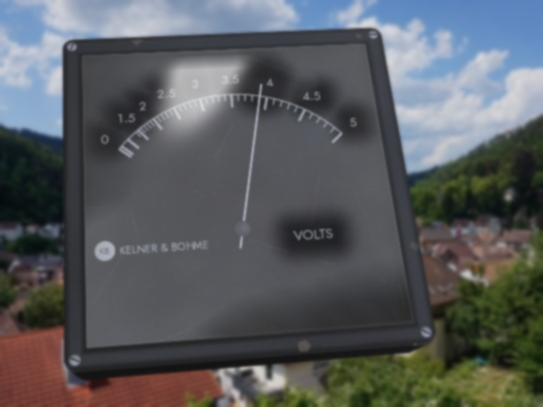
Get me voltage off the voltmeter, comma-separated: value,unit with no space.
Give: 3.9,V
